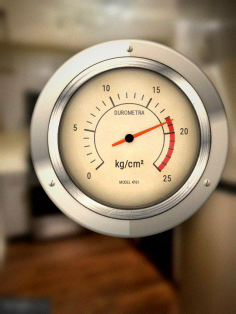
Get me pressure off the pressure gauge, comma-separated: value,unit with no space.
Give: 18.5,kg/cm²
